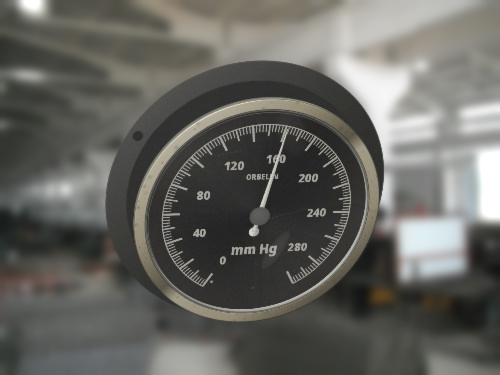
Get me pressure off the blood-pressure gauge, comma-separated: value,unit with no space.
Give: 160,mmHg
